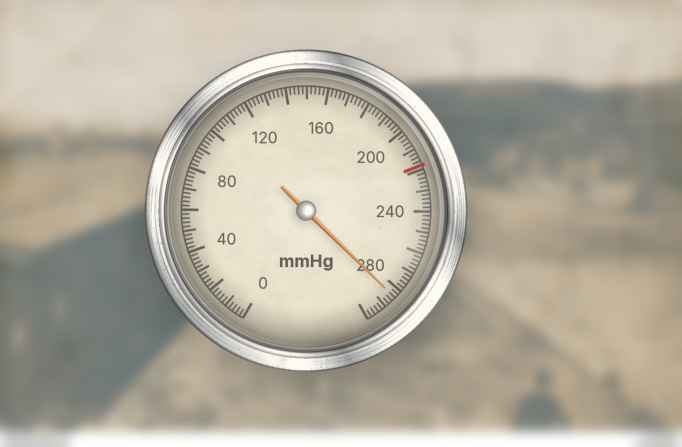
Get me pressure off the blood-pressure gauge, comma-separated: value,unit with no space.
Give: 284,mmHg
